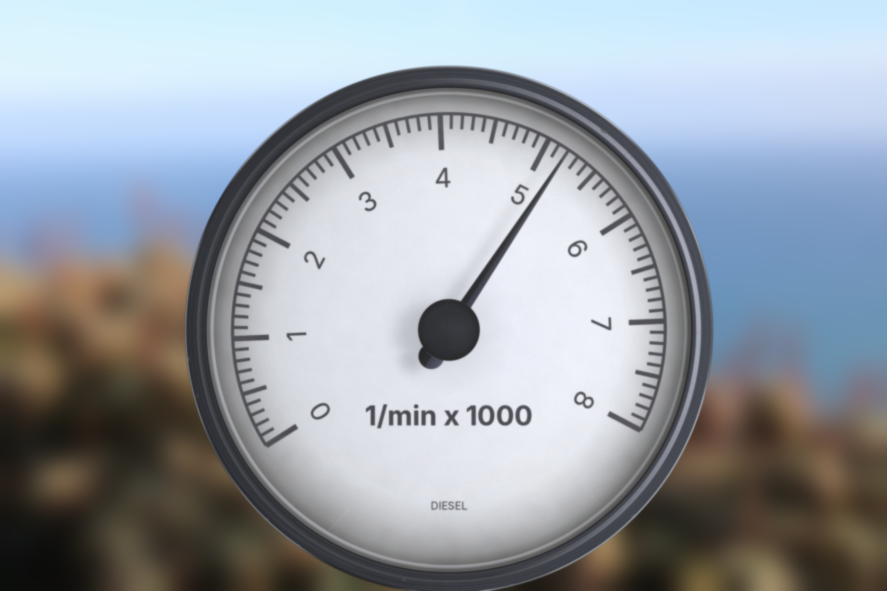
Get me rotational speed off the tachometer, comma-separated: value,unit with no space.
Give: 5200,rpm
